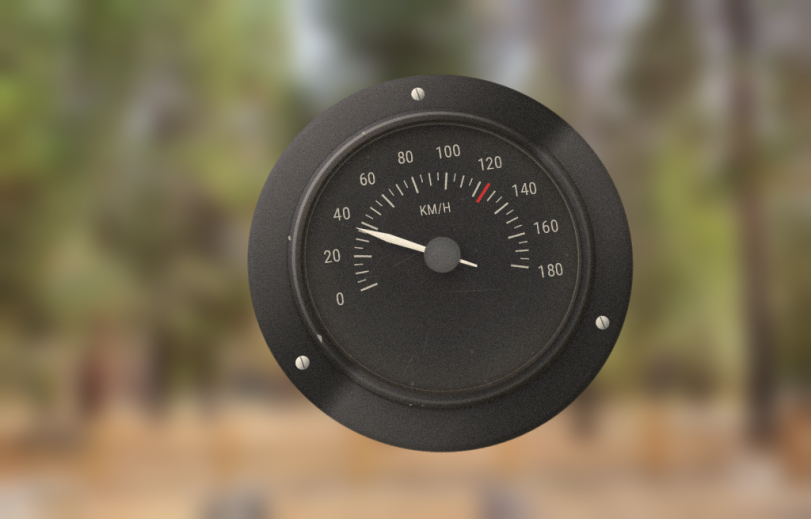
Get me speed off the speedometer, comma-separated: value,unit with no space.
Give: 35,km/h
